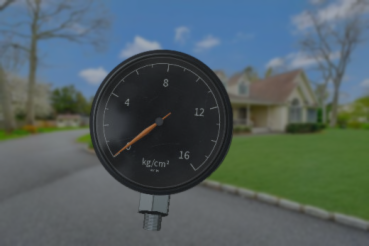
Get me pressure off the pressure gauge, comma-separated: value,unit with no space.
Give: 0,kg/cm²
